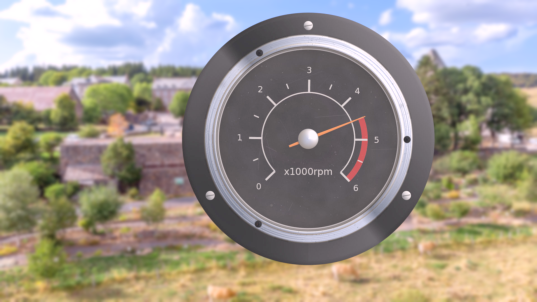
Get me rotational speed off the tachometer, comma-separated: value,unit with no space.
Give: 4500,rpm
